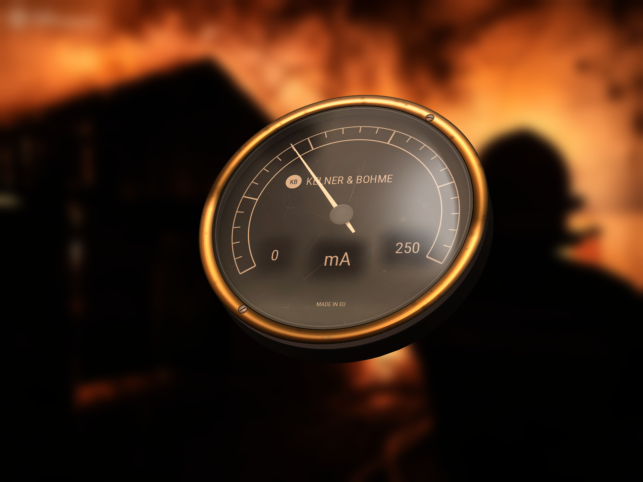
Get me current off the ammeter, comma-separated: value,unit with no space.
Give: 90,mA
